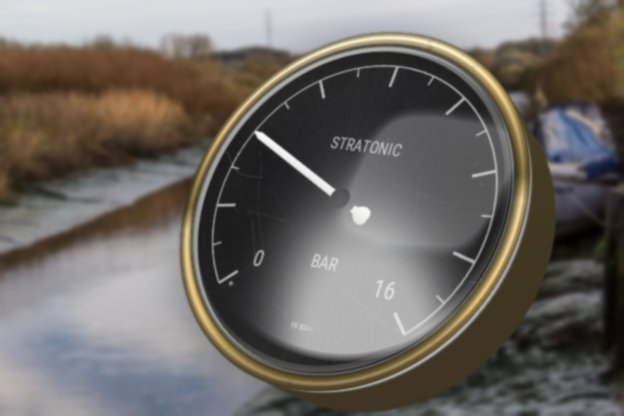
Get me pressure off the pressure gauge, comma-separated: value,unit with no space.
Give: 4,bar
